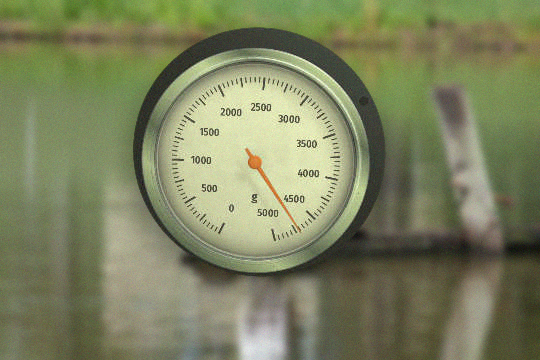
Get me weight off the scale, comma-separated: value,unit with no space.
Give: 4700,g
